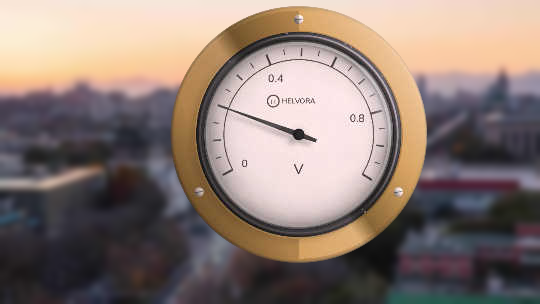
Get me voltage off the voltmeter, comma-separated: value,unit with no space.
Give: 0.2,V
